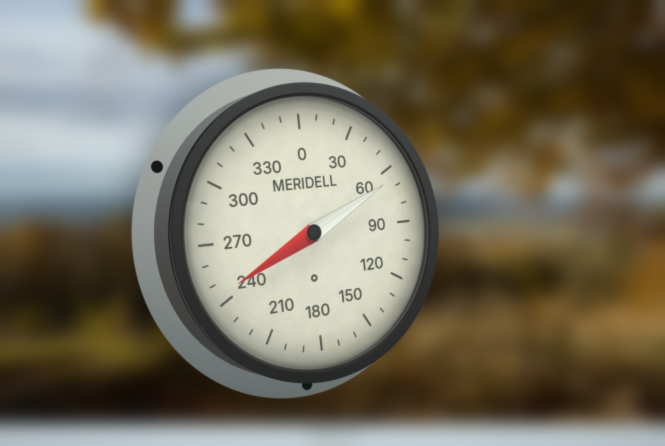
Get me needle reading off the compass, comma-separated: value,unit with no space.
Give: 245,°
